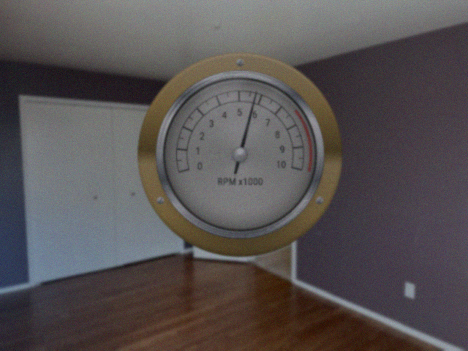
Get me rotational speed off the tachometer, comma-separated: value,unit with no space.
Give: 5750,rpm
